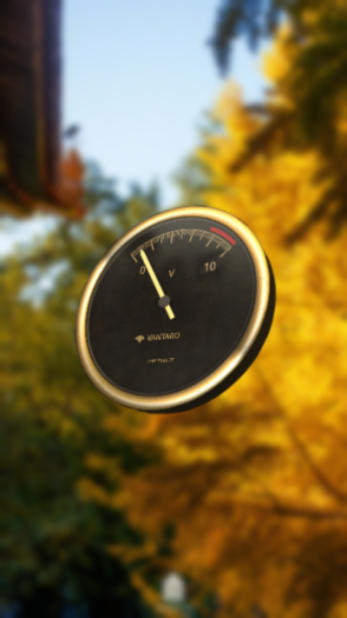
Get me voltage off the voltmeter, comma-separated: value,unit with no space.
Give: 1,V
